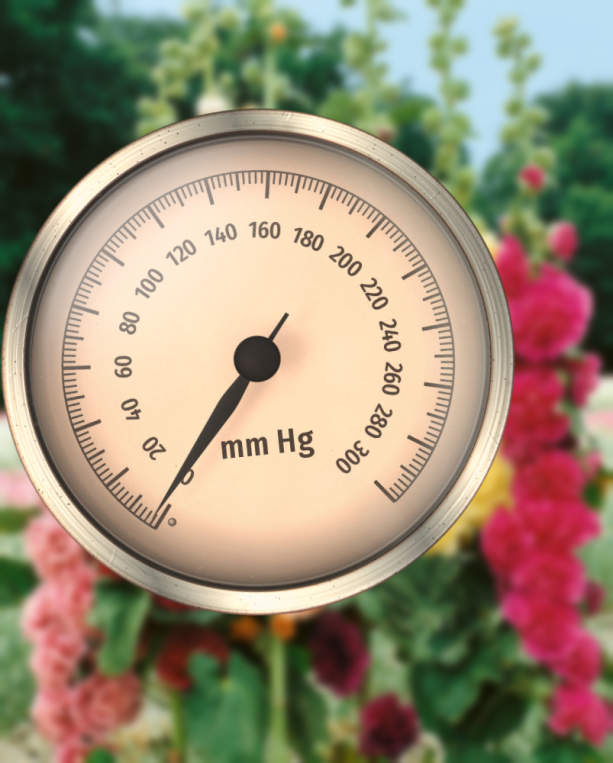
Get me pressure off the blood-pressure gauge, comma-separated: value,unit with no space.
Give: 2,mmHg
